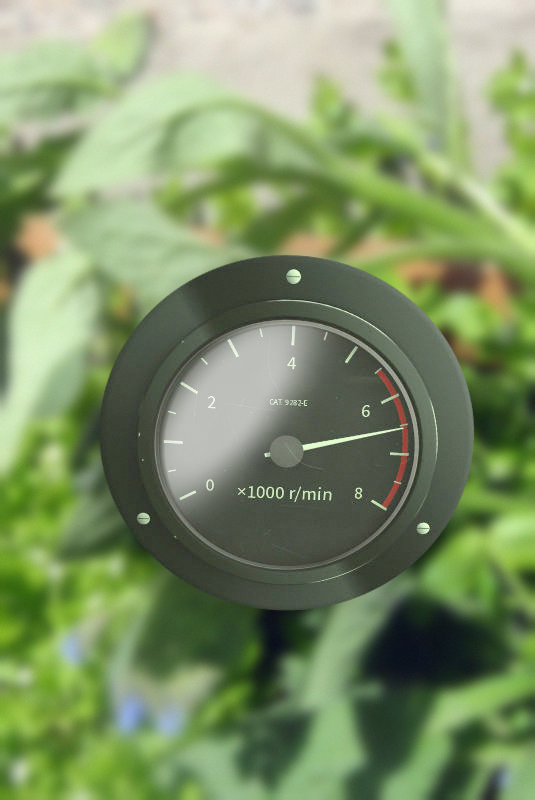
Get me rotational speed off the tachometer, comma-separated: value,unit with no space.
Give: 6500,rpm
